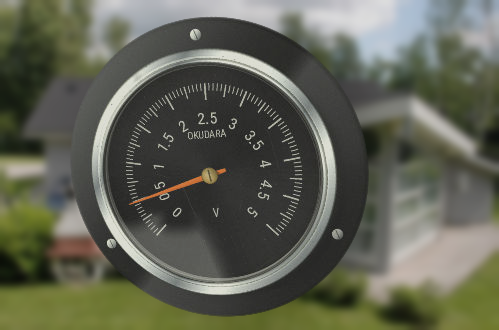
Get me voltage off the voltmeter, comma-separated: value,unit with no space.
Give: 0.5,V
